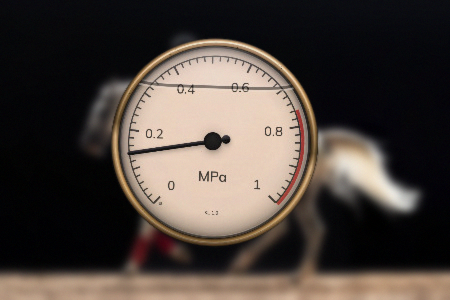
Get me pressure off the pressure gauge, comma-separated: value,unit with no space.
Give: 0.14,MPa
